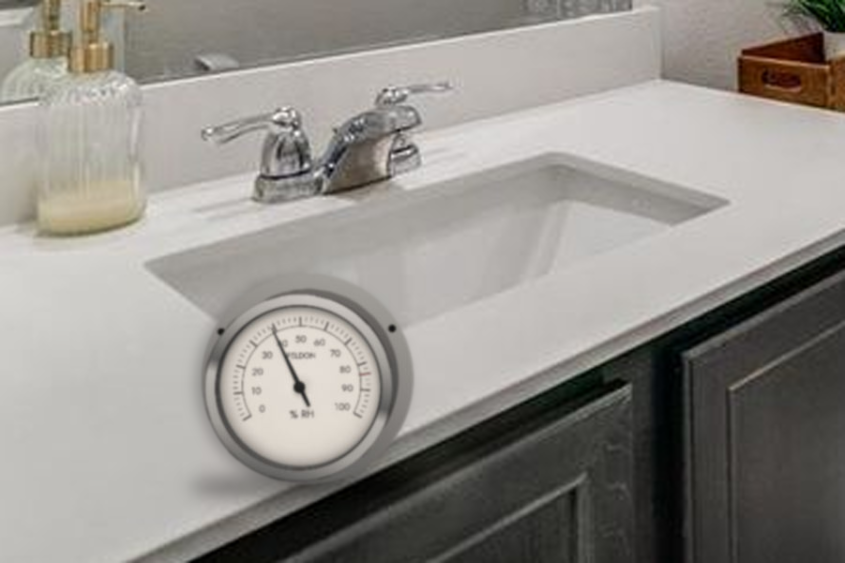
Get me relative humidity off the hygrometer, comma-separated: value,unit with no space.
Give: 40,%
